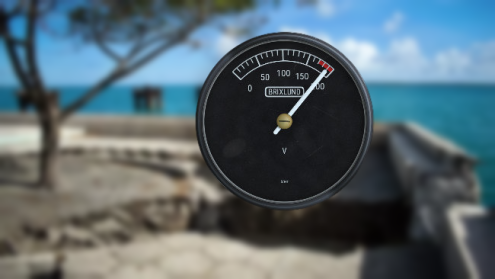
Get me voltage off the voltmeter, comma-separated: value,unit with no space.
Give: 190,V
